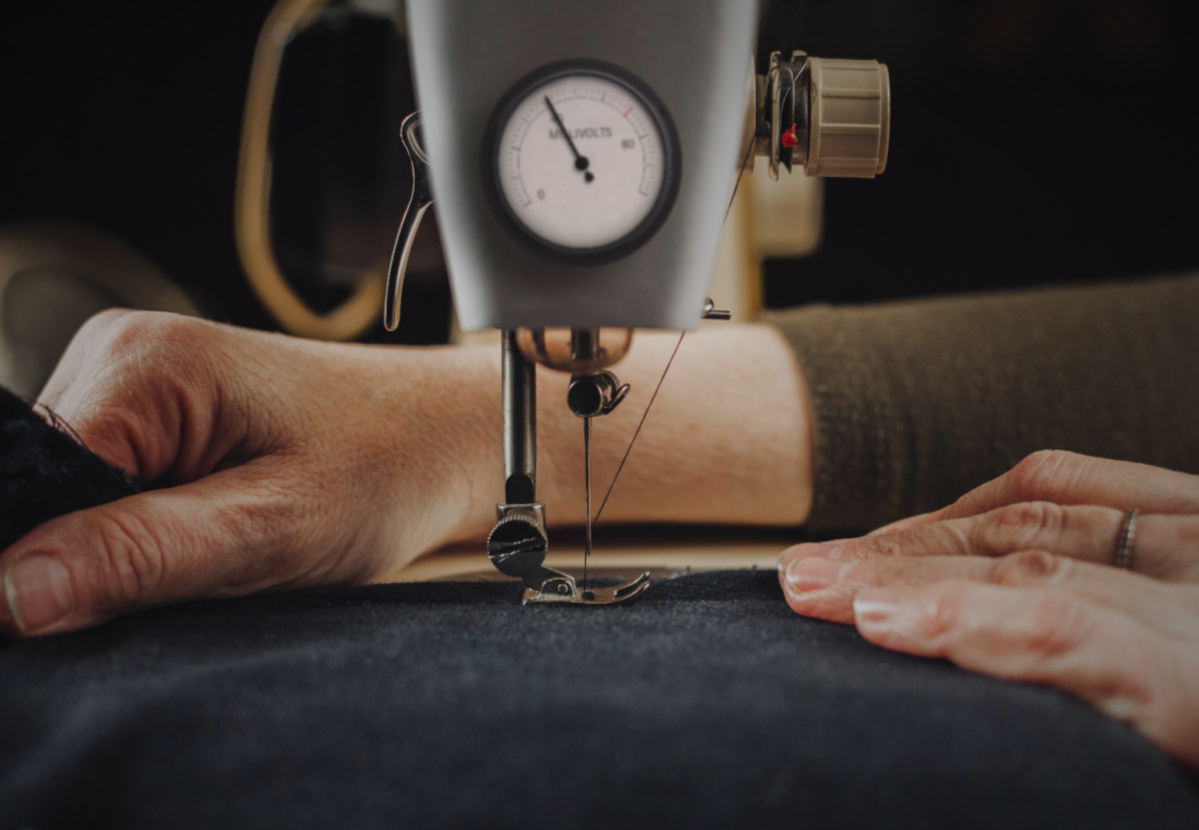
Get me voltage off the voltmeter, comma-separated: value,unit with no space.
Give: 40,mV
